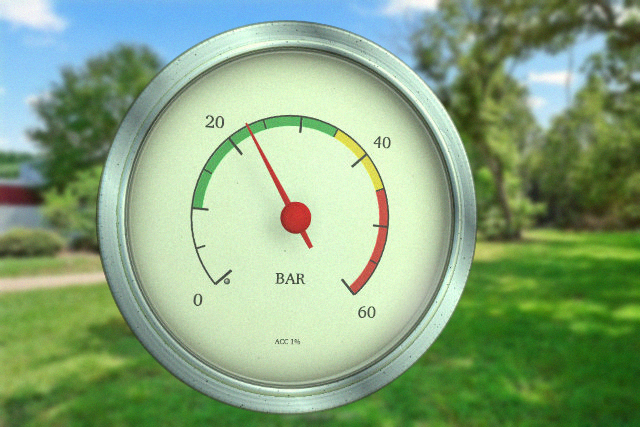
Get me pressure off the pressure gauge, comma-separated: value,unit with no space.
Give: 22.5,bar
